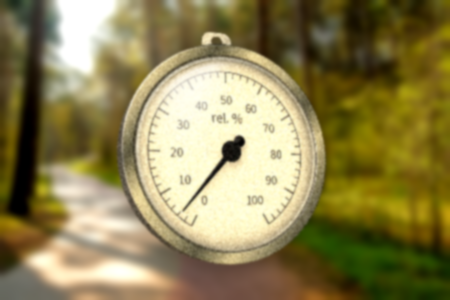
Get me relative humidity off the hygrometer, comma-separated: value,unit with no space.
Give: 4,%
